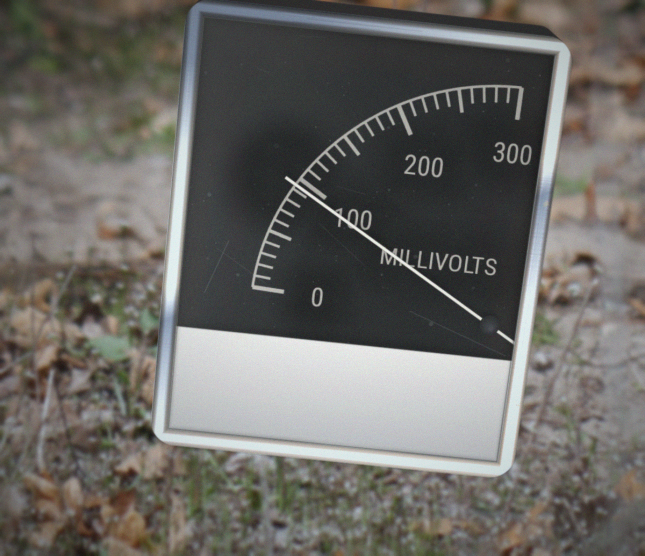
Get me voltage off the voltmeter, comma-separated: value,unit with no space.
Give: 95,mV
